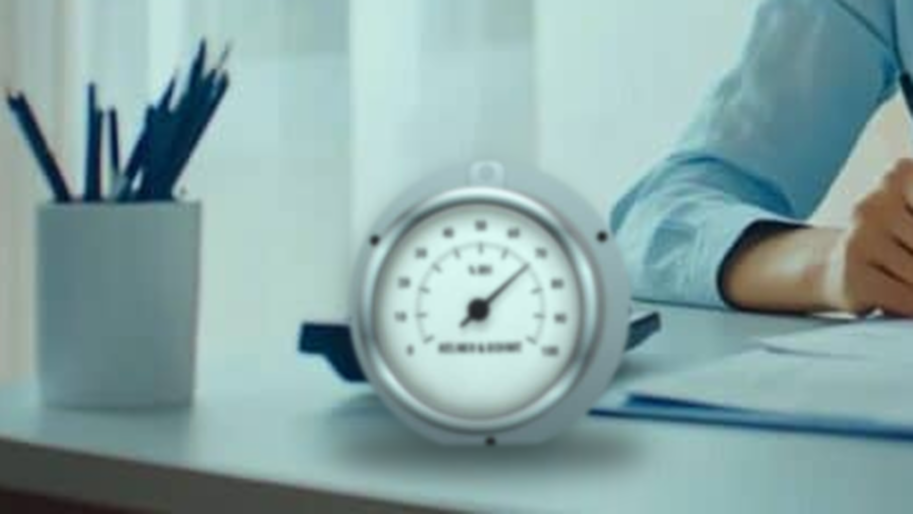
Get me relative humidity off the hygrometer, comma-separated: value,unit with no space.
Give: 70,%
